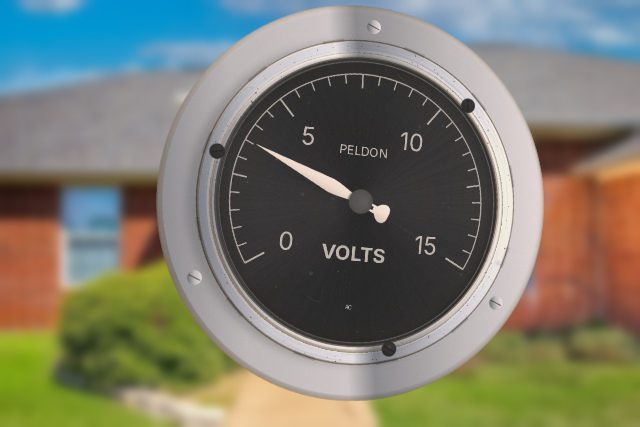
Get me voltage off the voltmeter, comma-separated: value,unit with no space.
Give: 3.5,V
